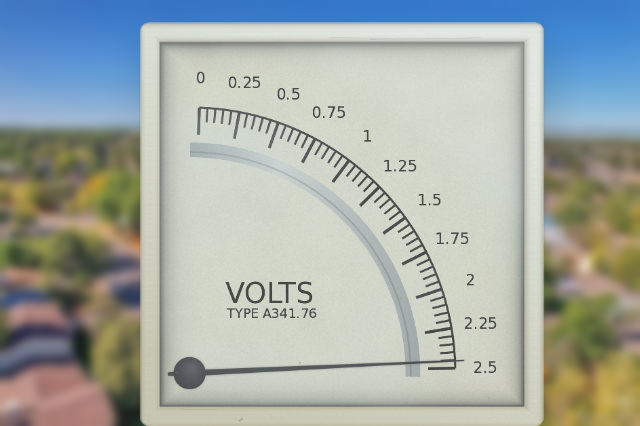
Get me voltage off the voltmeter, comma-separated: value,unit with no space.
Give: 2.45,V
